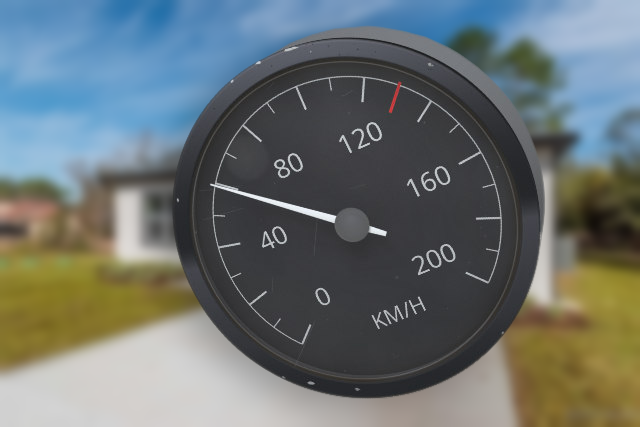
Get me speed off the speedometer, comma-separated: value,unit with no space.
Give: 60,km/h
